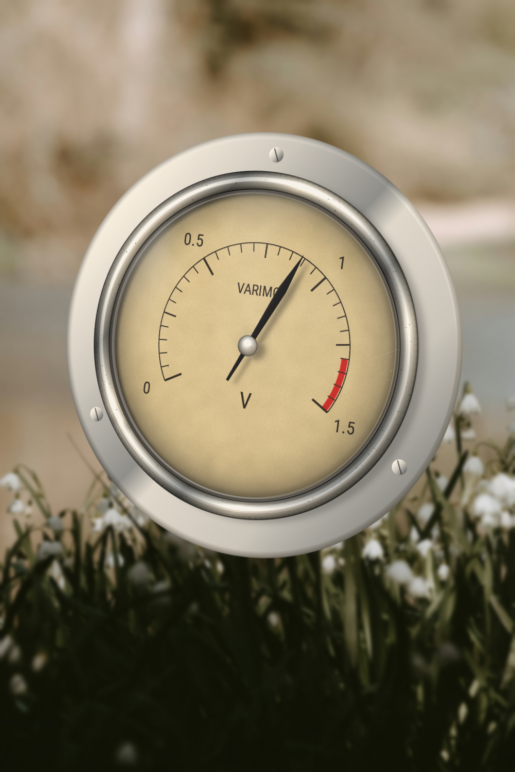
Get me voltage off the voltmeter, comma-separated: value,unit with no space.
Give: 0.9,V
